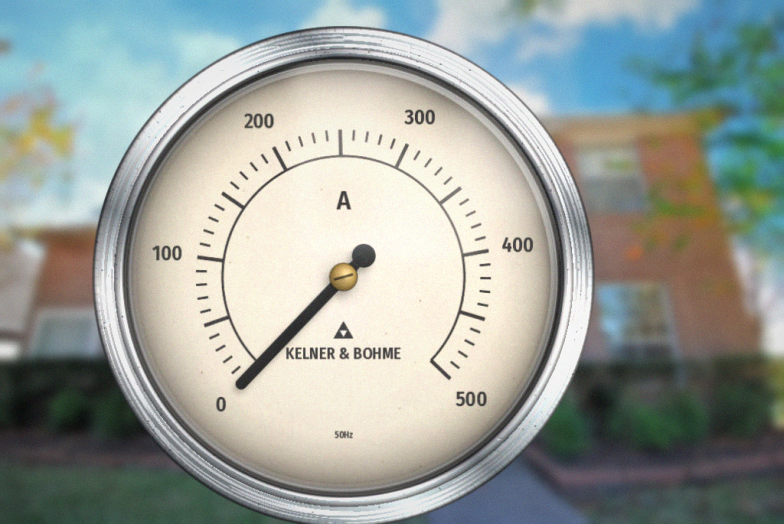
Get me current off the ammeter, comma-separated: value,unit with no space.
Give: 0,A
